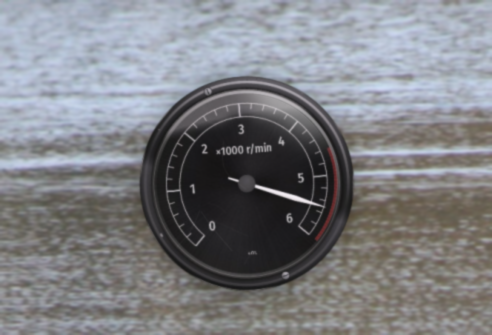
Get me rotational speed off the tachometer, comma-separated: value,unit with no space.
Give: 5500,rpm
